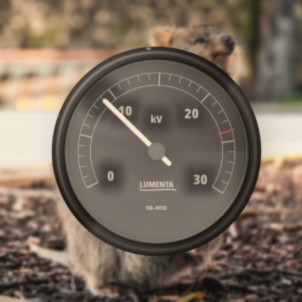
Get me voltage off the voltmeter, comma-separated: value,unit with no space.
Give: 9,kV
